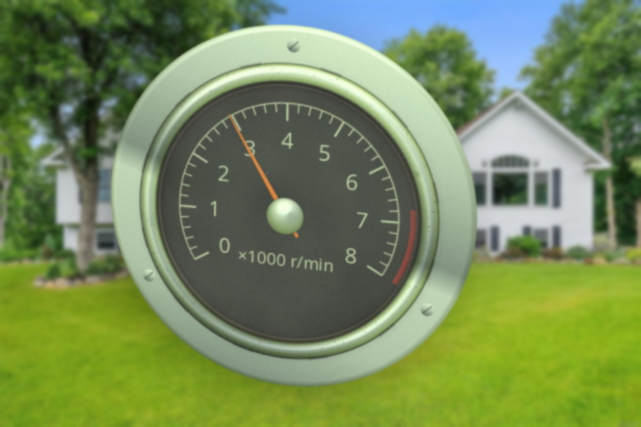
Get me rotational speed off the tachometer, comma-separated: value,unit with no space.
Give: 3000,rpm
